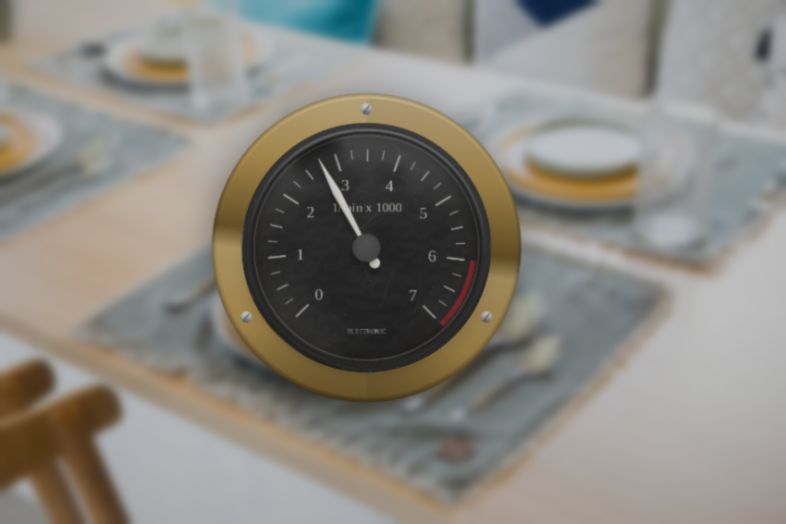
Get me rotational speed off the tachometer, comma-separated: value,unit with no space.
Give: 2750,rpm
